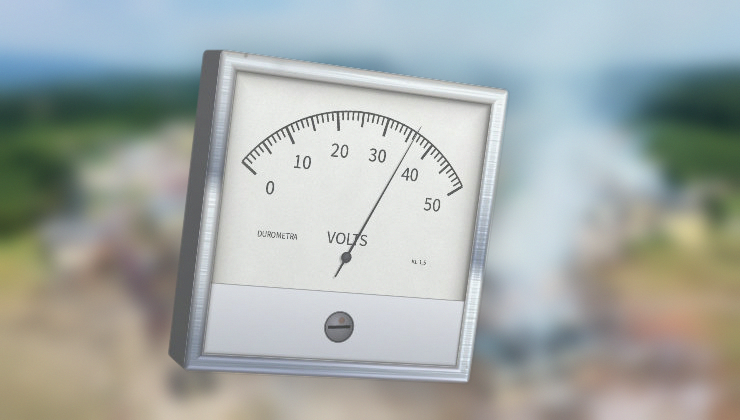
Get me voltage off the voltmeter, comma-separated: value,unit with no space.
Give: 36,V
